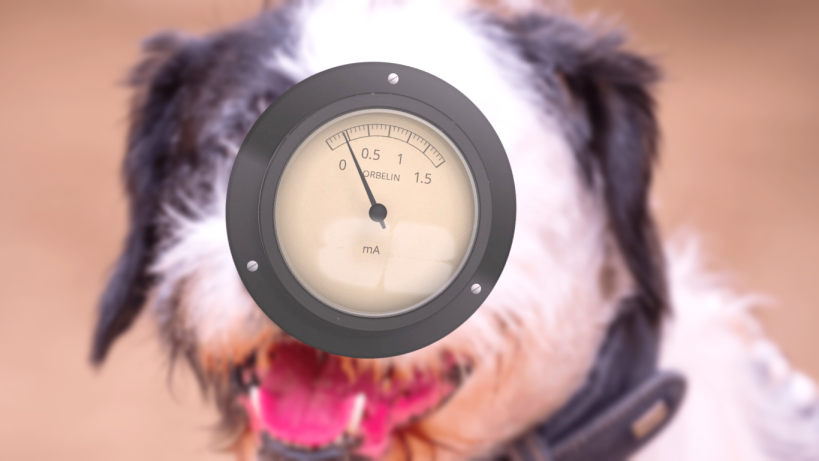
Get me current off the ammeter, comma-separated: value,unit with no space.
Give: 0.2,mA
